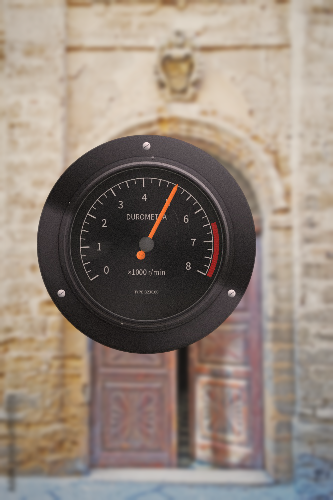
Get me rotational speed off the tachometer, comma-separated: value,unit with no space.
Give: 5000,rpm
